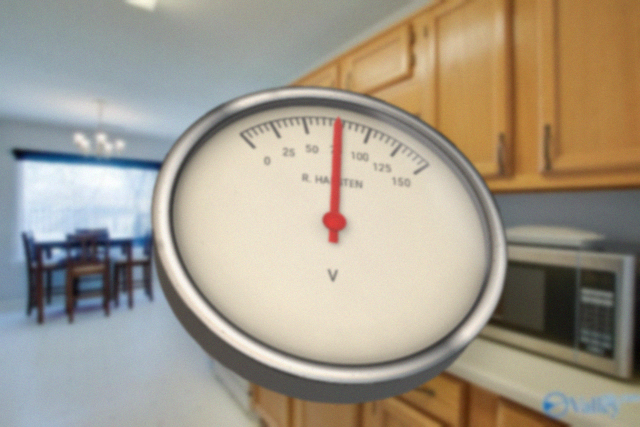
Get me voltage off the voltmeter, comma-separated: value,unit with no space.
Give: 75,V
